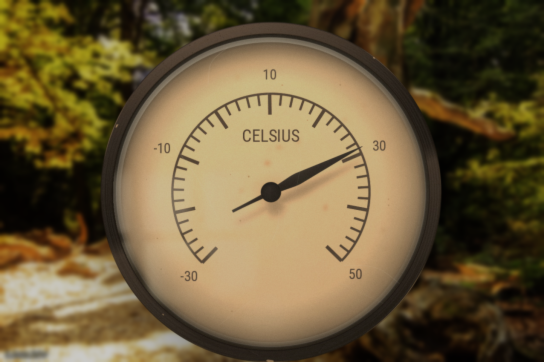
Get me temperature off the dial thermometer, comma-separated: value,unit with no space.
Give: 29,°C
